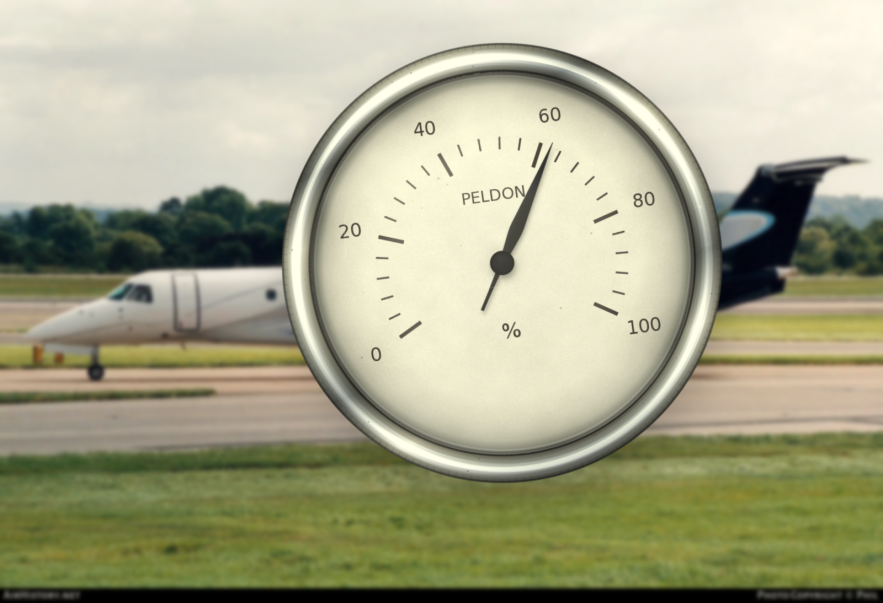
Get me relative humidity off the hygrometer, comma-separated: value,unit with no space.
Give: 62,%
